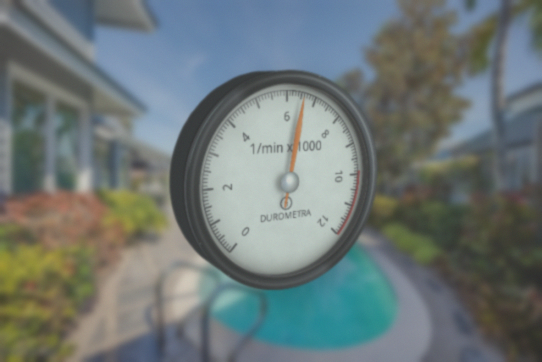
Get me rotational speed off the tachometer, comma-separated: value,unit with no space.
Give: 6500,rpm
